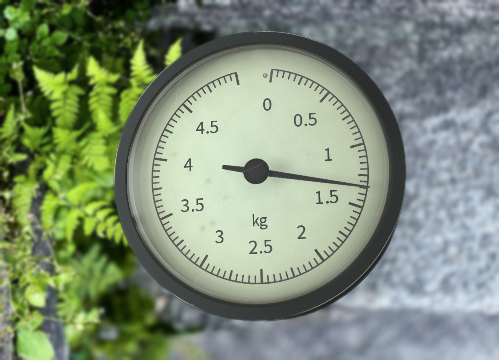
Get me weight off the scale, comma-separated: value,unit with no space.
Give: 1.35,kg
